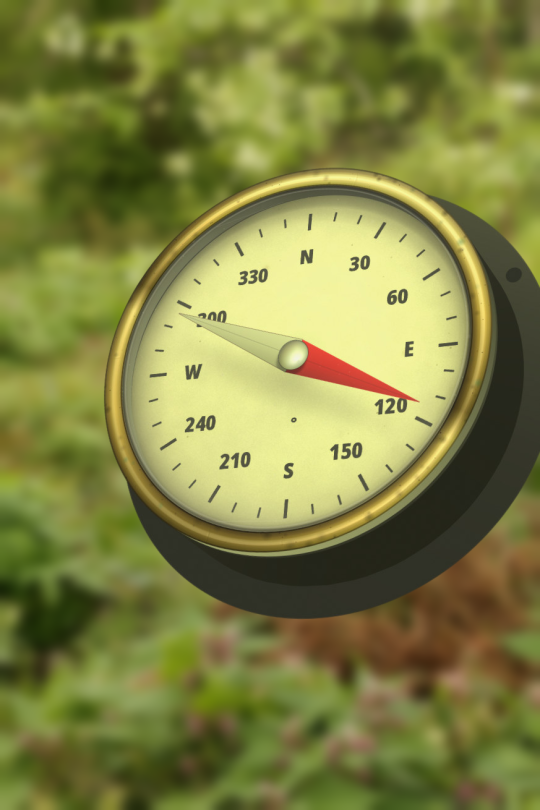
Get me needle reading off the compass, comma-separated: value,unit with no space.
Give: 115,°
